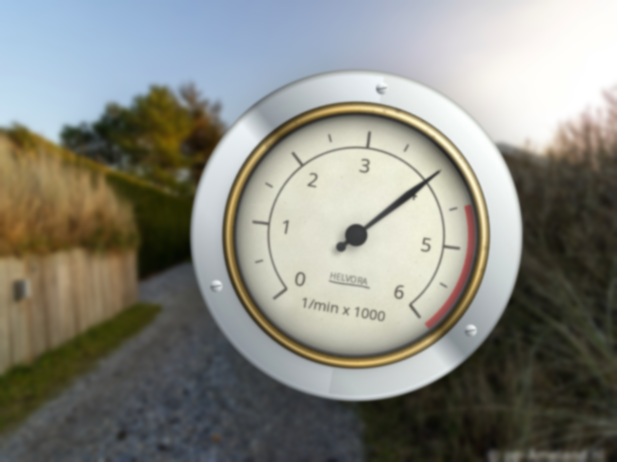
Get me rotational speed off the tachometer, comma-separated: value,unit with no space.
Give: 4000,rpm
